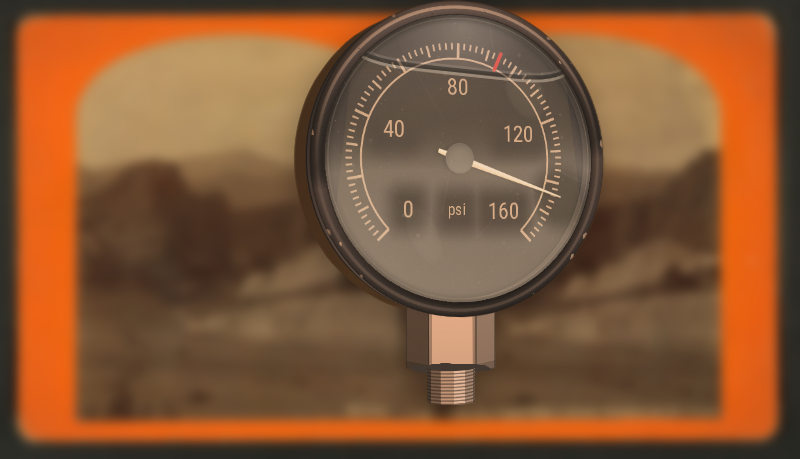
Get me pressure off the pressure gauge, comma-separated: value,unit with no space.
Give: 144,psi
